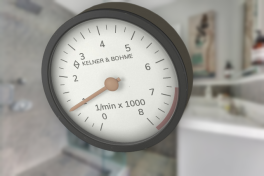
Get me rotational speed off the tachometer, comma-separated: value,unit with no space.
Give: 1000,rpm
